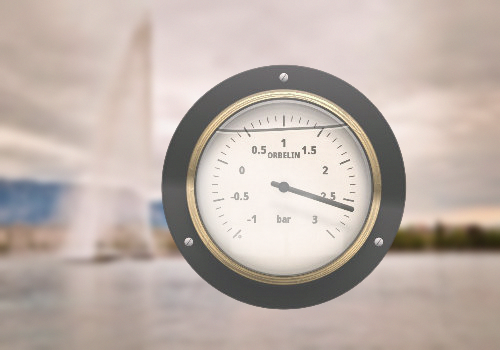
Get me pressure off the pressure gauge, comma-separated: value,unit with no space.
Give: 2.6,bar
